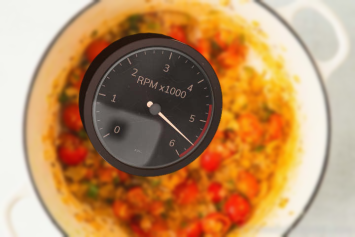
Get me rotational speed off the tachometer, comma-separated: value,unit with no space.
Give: 5600,rpm
